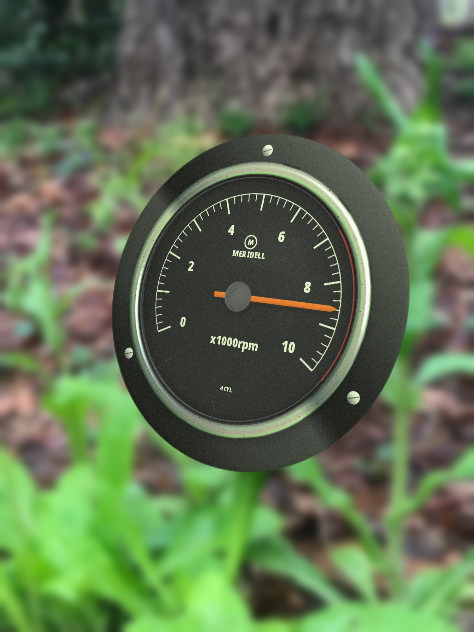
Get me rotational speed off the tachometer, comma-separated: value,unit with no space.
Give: 8600,rpm
